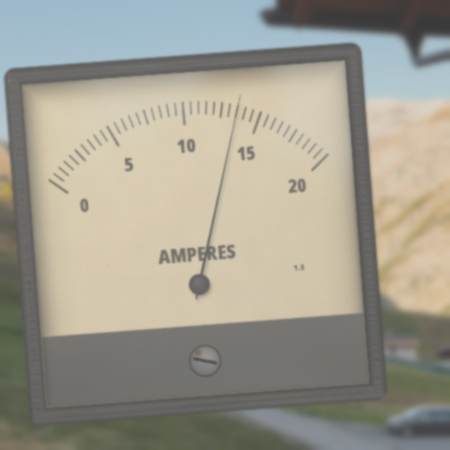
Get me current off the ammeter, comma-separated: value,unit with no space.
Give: 13.5,A
